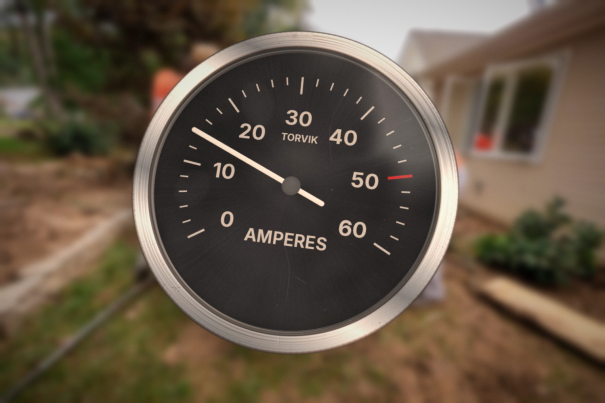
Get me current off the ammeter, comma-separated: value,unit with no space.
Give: 14,A
